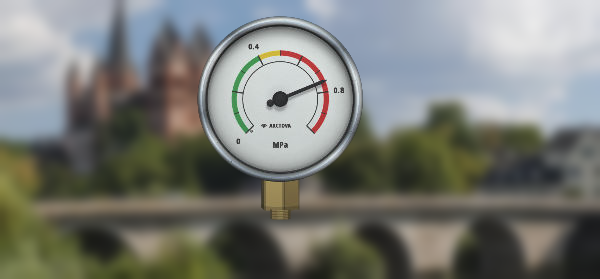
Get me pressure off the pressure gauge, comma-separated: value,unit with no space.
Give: 0.75,MPa
